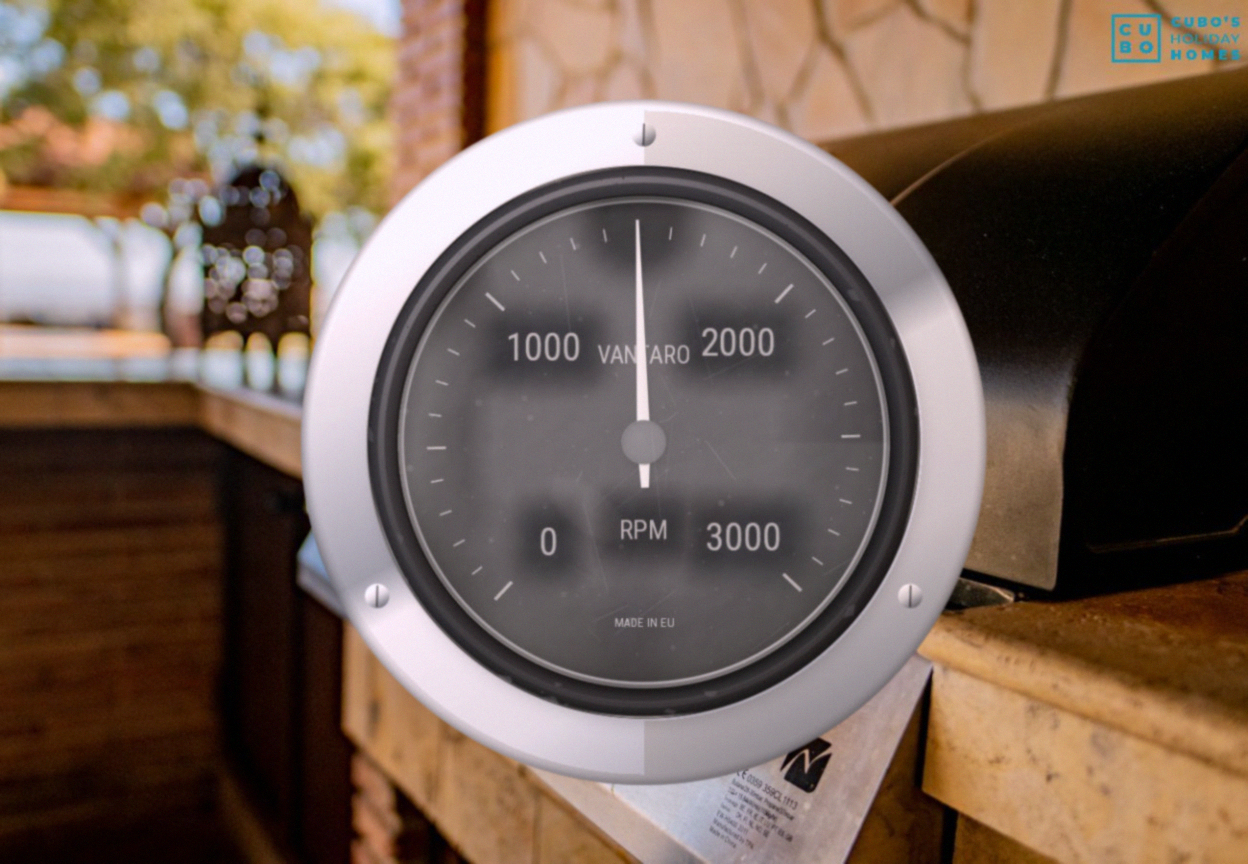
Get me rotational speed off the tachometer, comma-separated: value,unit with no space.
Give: 1500,rpm
